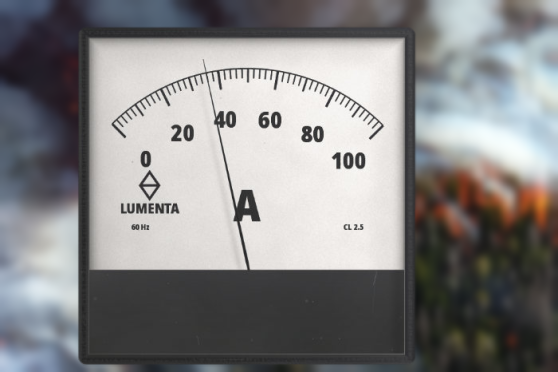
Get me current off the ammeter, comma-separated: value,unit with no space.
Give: 36,A
